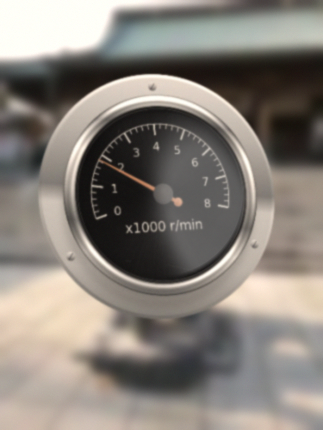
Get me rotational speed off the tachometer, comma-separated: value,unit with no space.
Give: 1800,rpm
